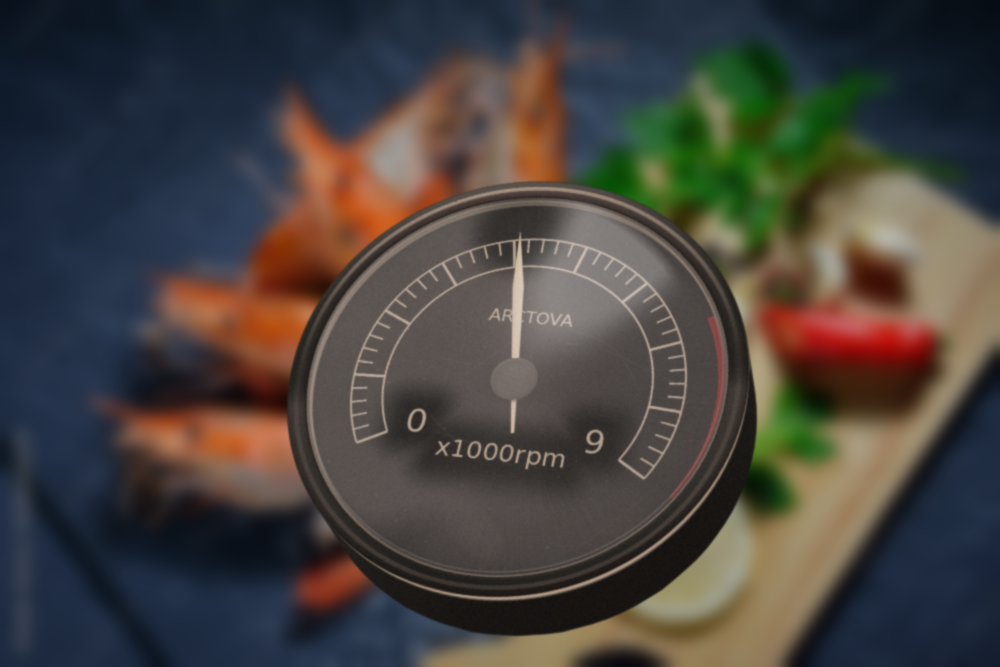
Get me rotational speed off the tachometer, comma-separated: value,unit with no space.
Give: 4100,rpm
